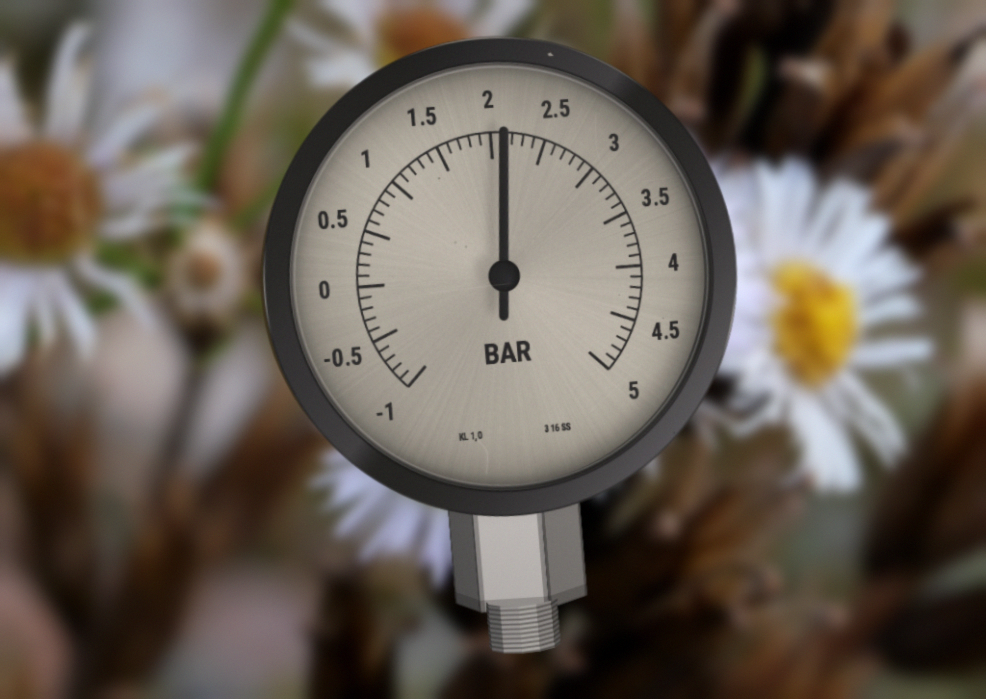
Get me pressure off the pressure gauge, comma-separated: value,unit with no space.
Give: 2.1,bar
